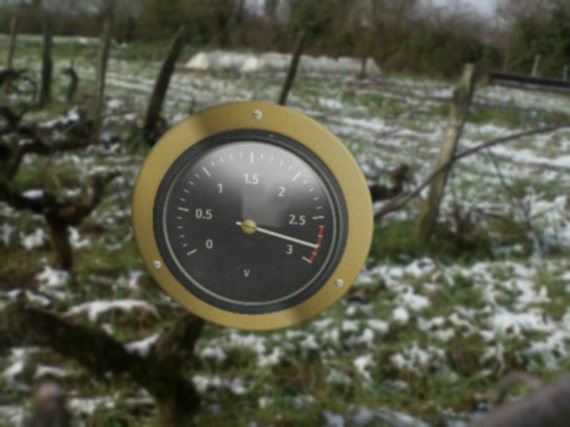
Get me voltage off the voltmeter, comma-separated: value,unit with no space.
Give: 2.8,V
